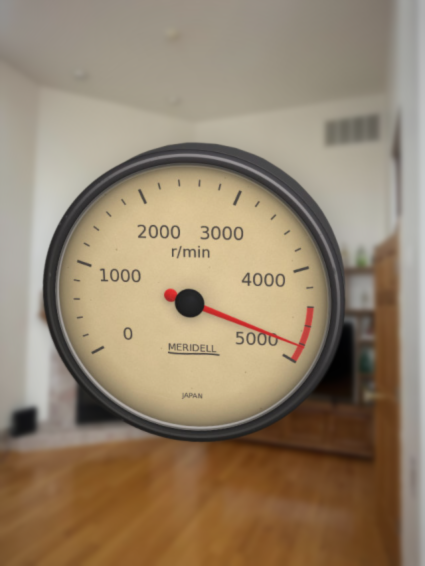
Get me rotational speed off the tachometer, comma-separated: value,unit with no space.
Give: 4800,rpm
